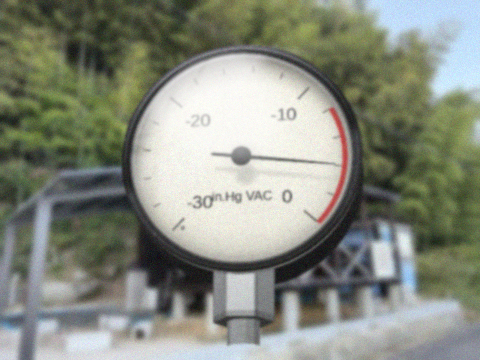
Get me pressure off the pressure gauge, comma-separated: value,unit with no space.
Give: -4,inHg
